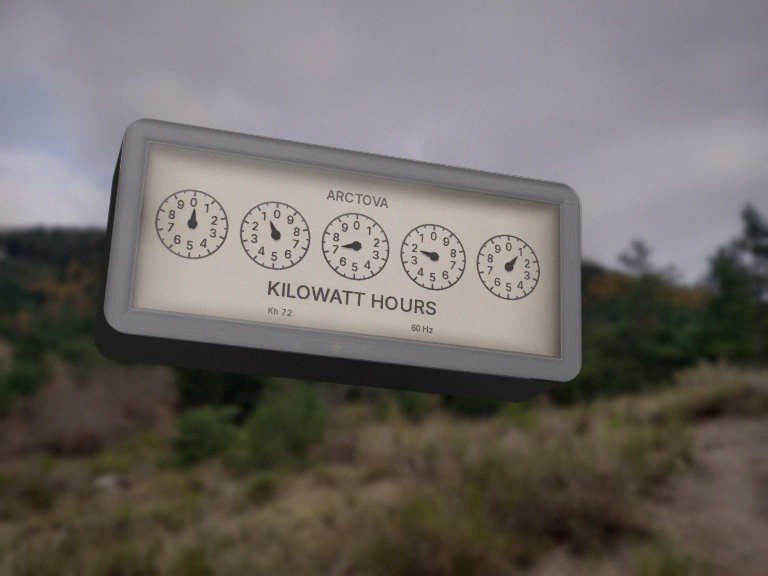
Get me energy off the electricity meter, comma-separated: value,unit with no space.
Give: 721,kWh
